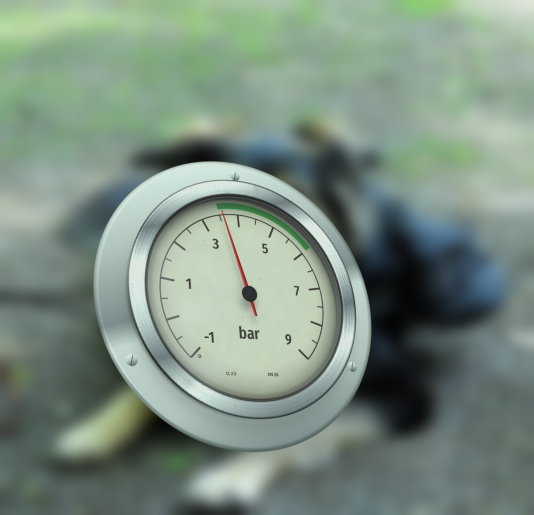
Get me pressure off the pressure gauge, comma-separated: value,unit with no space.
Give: 3.5,bar
